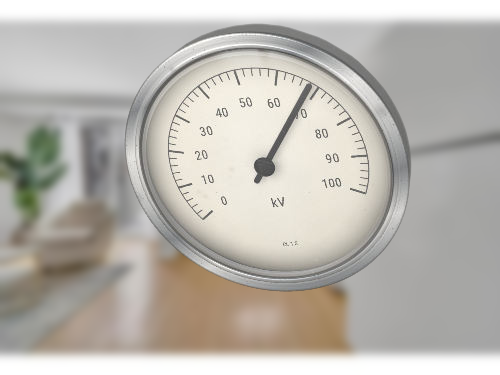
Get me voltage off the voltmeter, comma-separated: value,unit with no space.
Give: 68,kV
